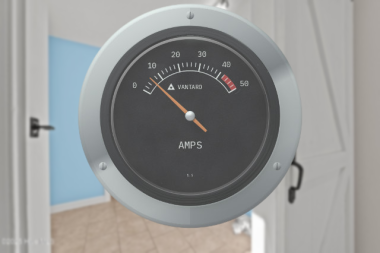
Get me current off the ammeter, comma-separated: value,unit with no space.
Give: 6,A
